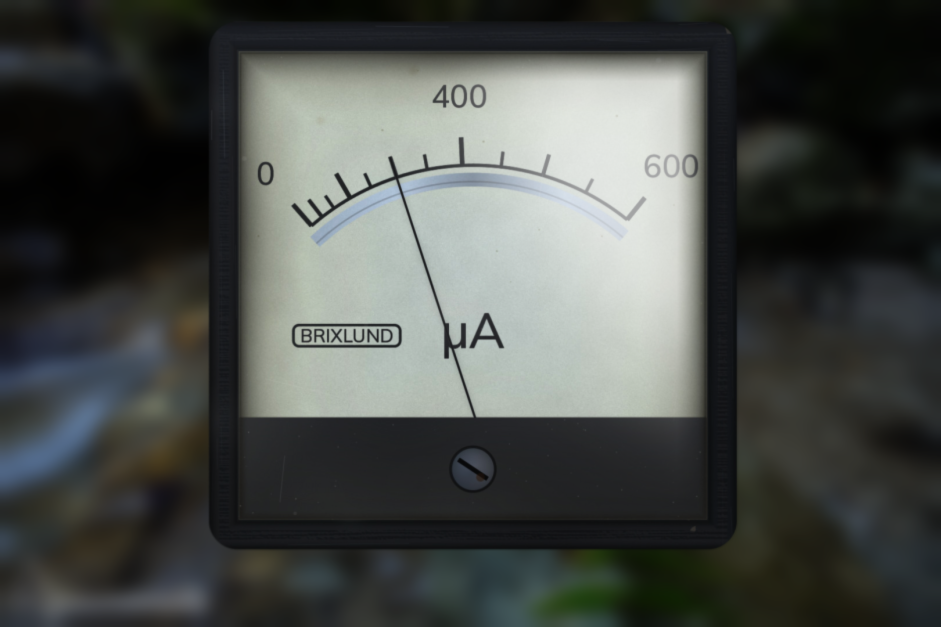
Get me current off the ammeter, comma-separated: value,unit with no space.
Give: 300,µA
